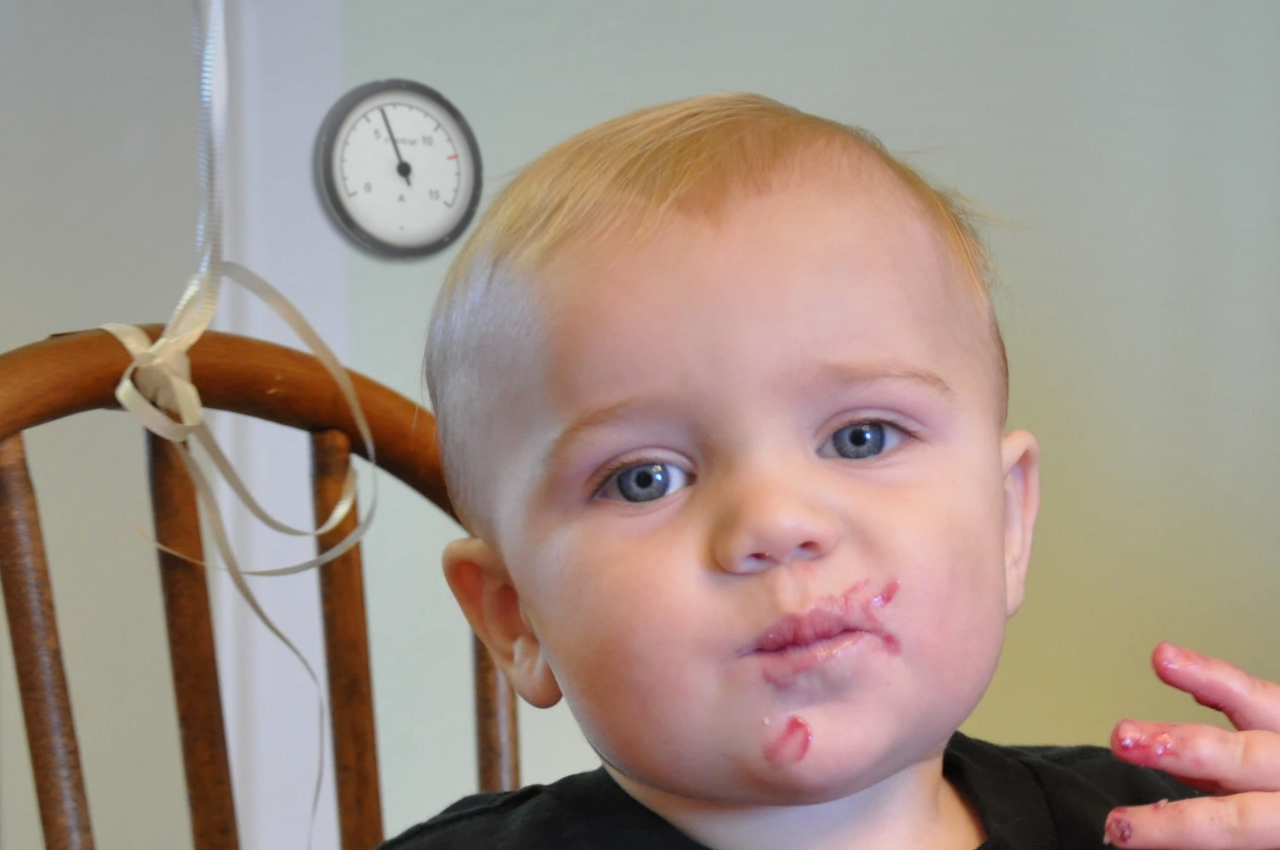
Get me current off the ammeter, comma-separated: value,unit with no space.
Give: 6,A
